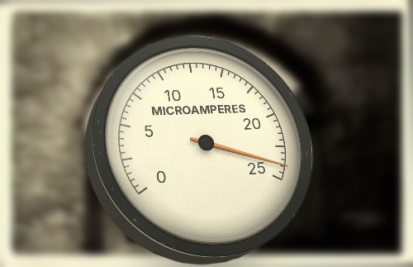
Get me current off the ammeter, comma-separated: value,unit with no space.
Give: 24,µA
